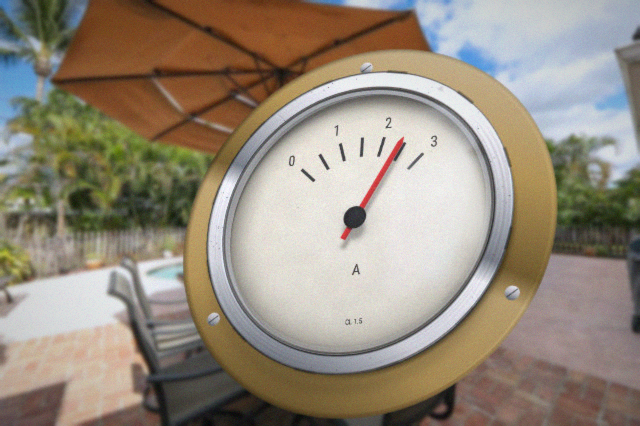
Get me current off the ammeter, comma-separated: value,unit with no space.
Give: 2.5,A
